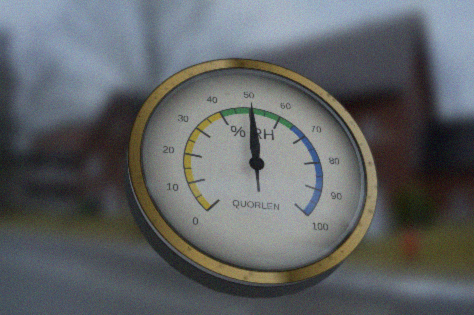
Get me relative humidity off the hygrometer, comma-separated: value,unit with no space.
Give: 50,%
